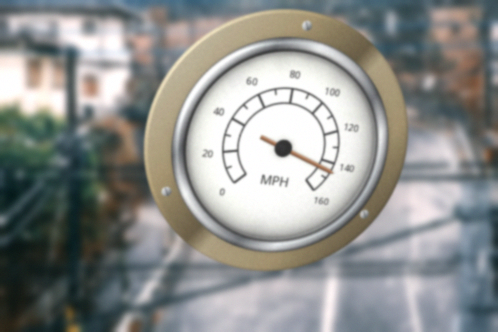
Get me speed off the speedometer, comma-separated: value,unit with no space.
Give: 145,mph
